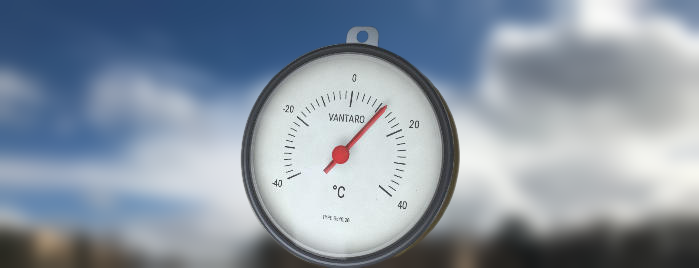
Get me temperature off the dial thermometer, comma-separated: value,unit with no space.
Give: 12,°C
